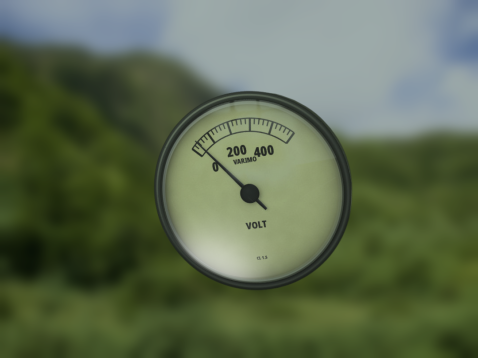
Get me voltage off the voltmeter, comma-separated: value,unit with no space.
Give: 40,V
